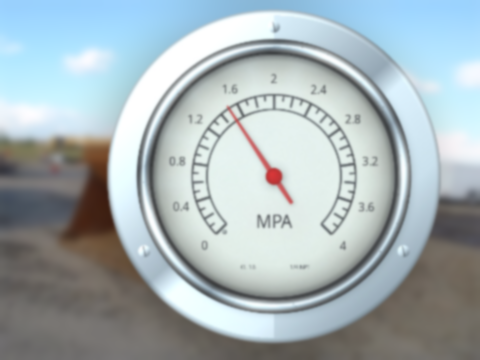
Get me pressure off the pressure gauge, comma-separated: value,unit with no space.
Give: 1.5,MPa
